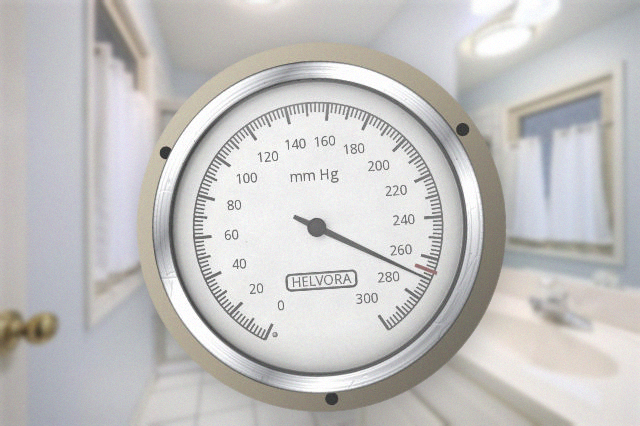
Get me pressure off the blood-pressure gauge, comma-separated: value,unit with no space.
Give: 270,mmHg
